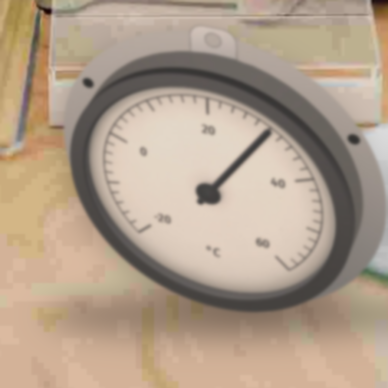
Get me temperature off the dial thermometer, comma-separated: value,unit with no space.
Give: 30,°C
